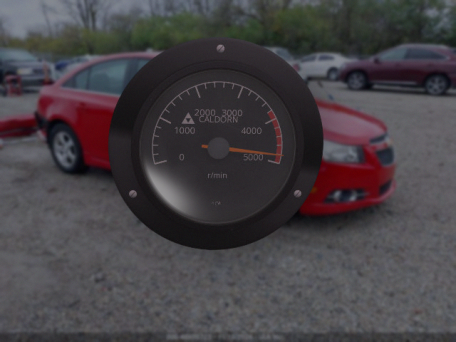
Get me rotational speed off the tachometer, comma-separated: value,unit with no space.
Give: 4800,rpm
